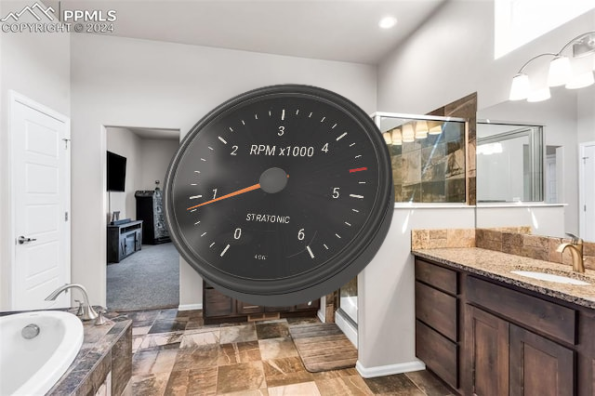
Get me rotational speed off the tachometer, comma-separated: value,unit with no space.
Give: 800,rpm
